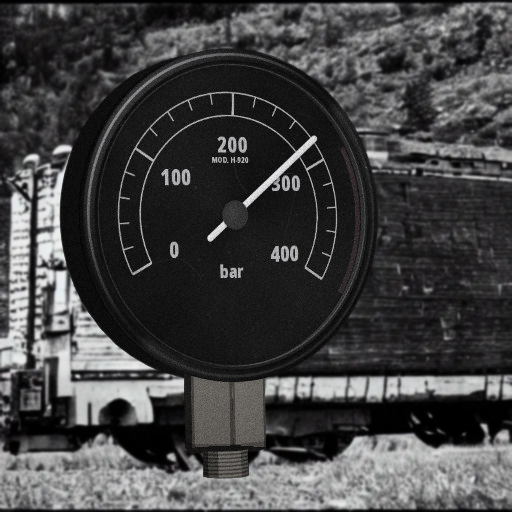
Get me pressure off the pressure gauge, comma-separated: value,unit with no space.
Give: 280,bar
